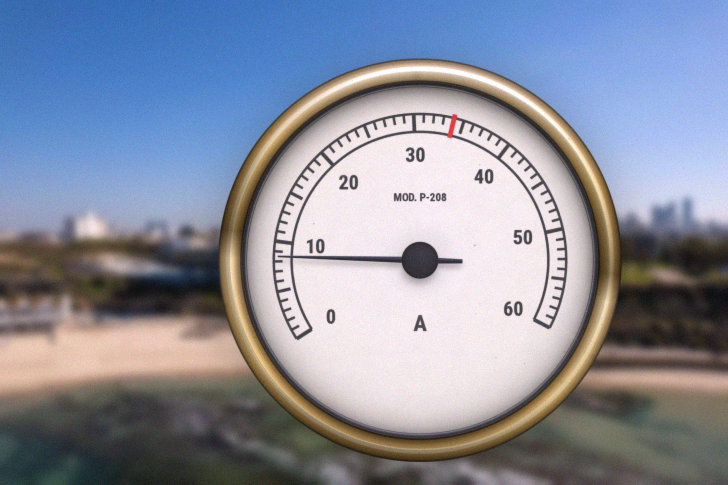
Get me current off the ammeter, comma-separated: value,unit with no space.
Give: 8.5,A
